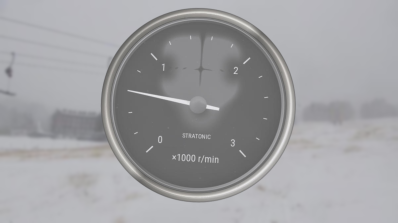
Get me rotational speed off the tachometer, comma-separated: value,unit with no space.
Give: 600,rpm
